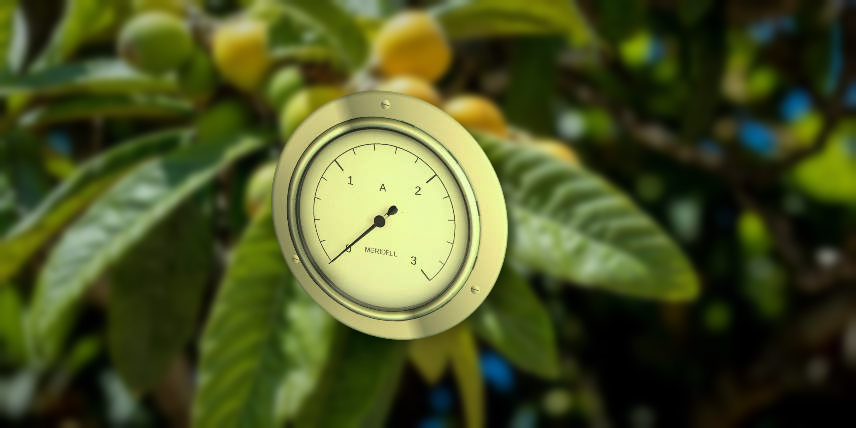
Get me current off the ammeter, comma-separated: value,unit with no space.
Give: 0,A
